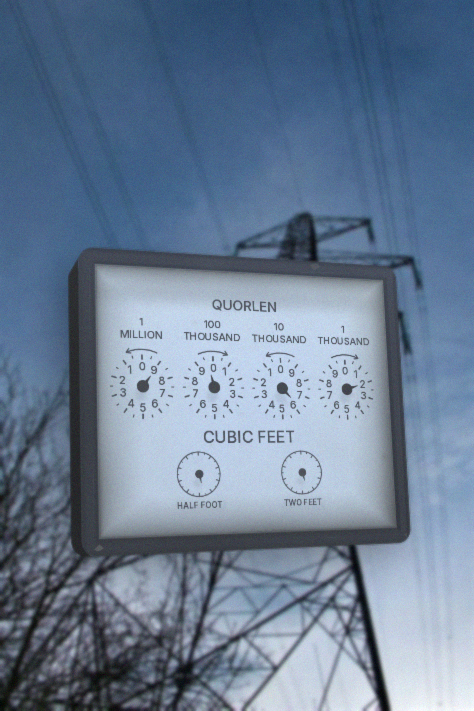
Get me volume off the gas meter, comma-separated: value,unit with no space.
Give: 896200,ft³
